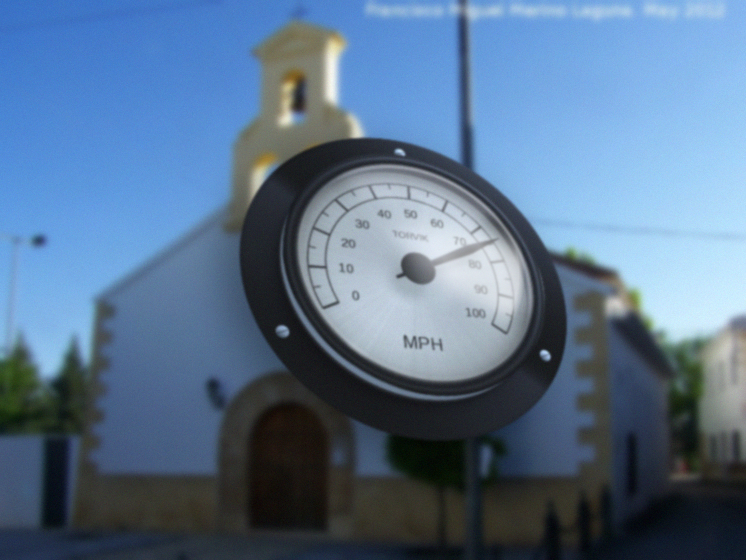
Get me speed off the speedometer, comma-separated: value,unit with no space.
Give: 75,mph
